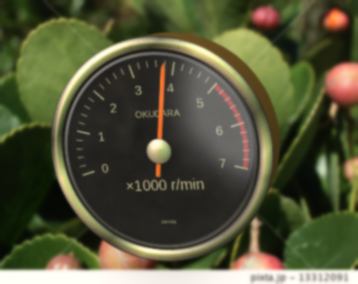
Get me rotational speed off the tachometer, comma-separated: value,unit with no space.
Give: 3800,rpm
